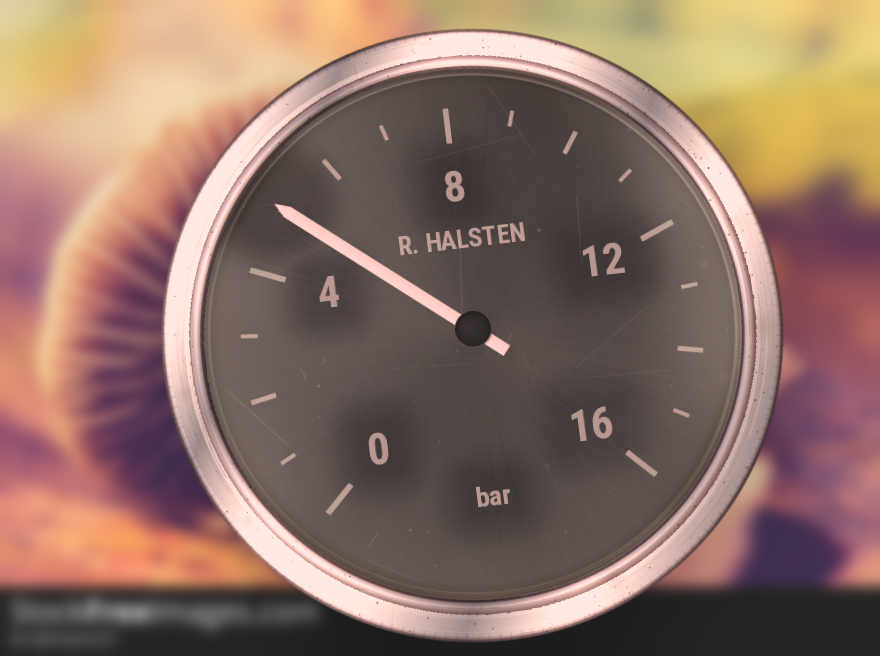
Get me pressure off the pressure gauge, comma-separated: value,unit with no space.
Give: 5,bar
